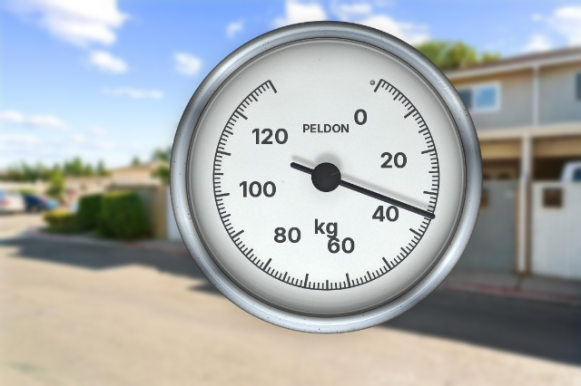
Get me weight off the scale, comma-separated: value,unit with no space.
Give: 35,kg
